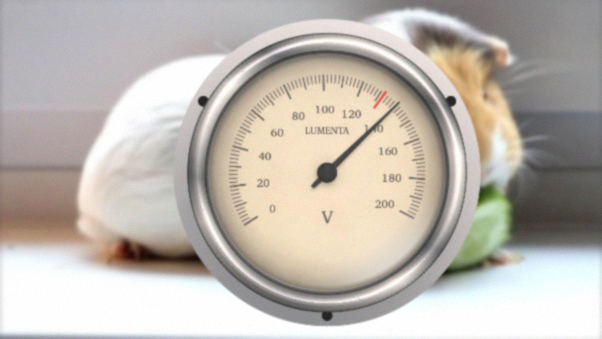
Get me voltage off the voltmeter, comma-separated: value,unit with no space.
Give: 140,V
